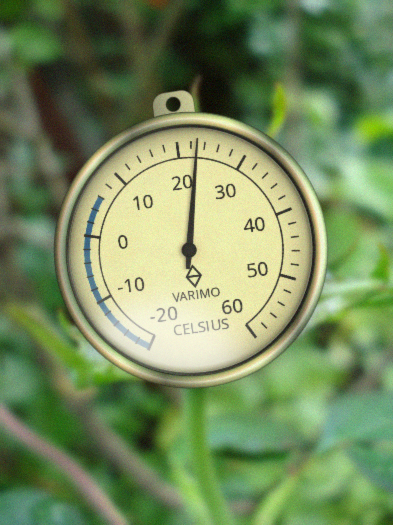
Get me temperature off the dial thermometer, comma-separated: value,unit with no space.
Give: 23,°C
